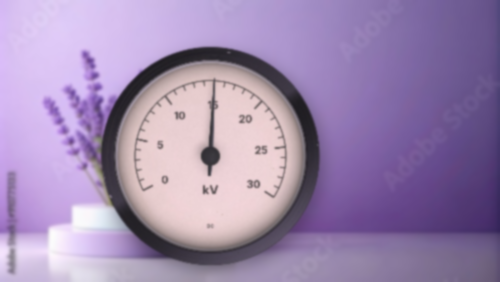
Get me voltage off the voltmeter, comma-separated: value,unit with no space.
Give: 15,kV
